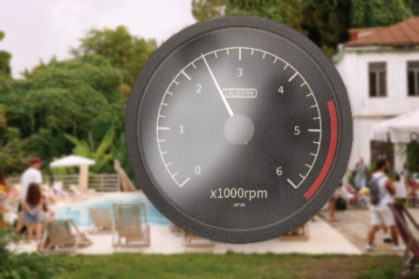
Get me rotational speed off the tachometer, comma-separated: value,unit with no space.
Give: 2400,rpm
